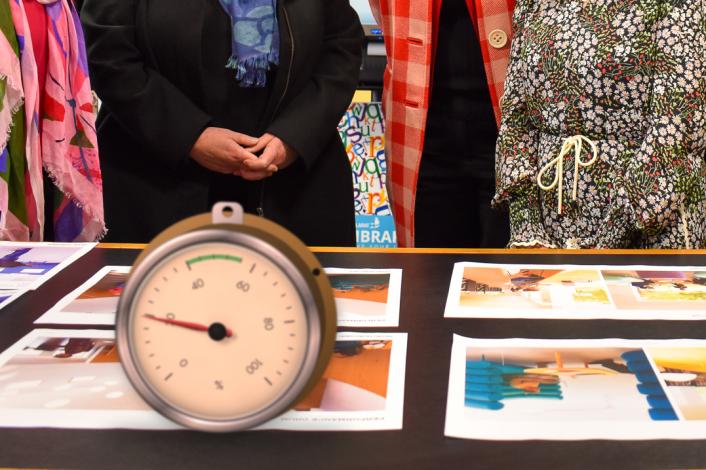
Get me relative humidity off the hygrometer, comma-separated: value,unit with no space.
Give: 20,%
